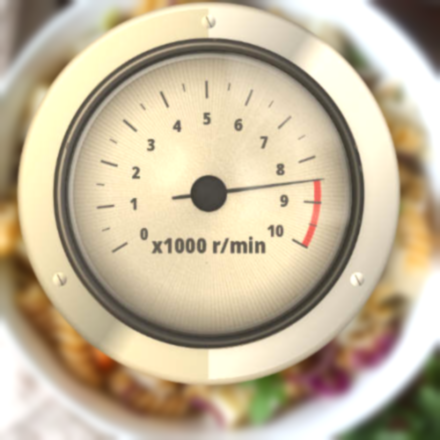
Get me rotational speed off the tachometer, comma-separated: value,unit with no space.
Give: 8500,rpm
